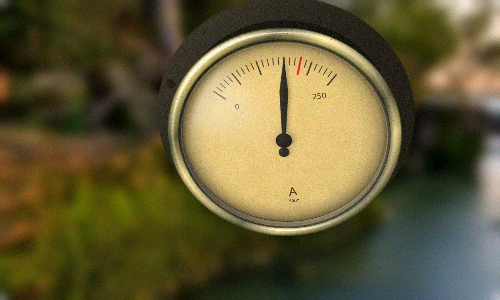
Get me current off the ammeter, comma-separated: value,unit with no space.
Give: 150,A
